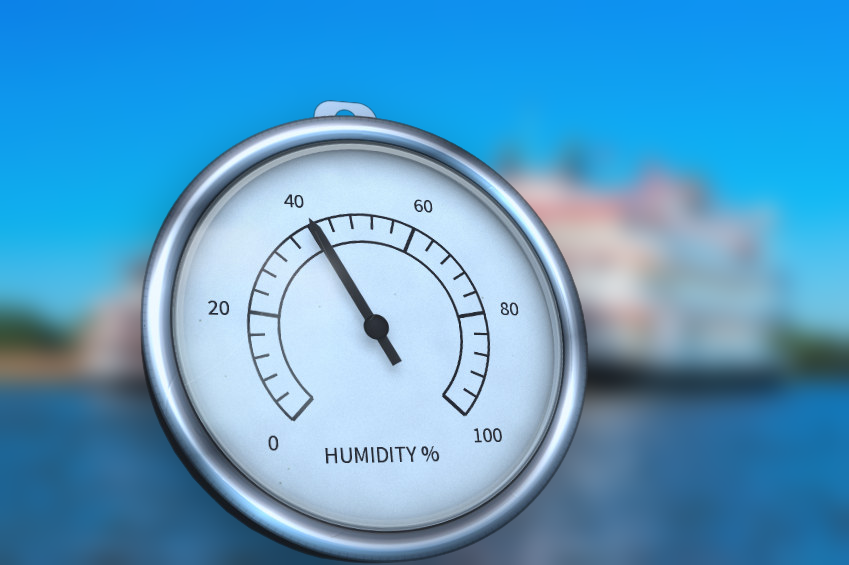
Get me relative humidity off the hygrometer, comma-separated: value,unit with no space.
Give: 40,%
